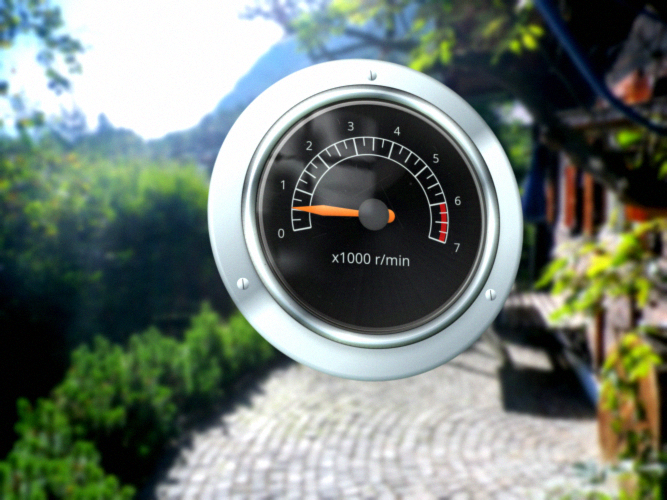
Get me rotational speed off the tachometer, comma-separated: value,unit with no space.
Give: 500,rpm
